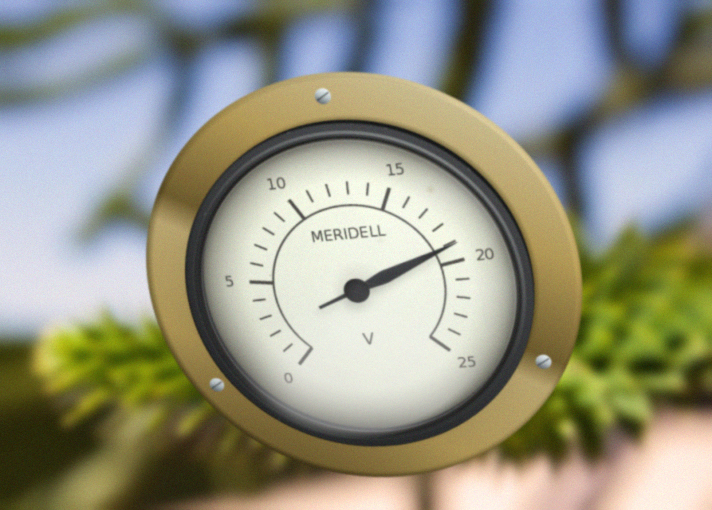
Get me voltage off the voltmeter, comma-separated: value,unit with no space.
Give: 19,V
